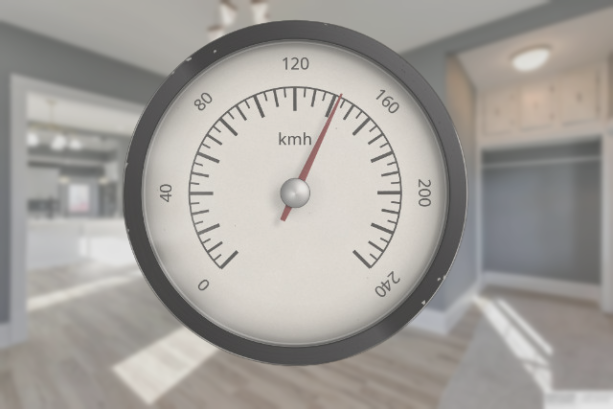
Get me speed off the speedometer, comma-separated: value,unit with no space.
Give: 142.5,km/h
